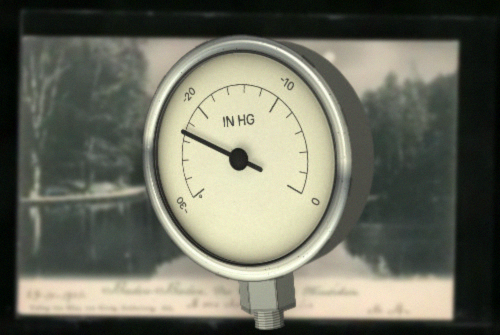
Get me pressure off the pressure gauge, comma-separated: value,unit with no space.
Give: -23,inHg
